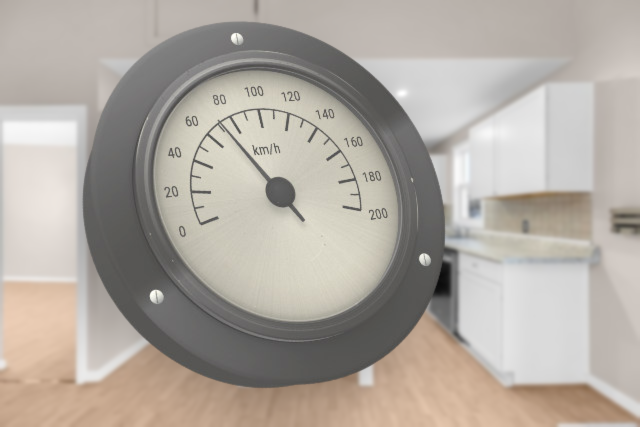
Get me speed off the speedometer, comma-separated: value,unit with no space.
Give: 70,km/h
